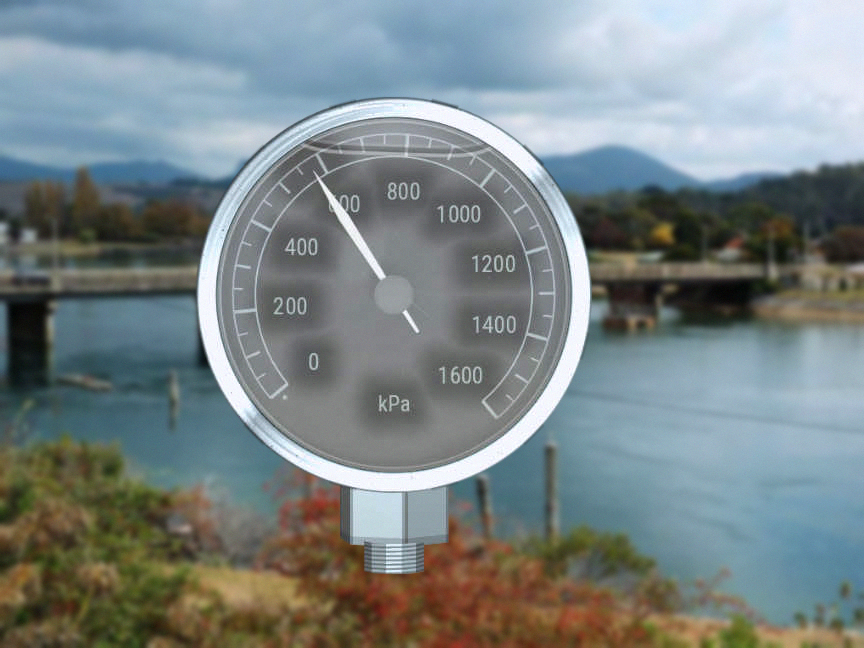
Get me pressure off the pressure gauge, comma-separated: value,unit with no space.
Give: 575,kPa
